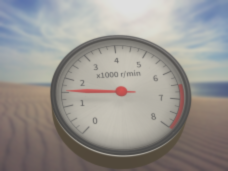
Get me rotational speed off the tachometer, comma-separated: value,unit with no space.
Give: 1500,rpm
